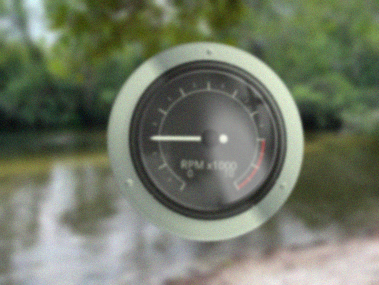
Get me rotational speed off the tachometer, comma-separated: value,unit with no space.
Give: 2000,rpm
